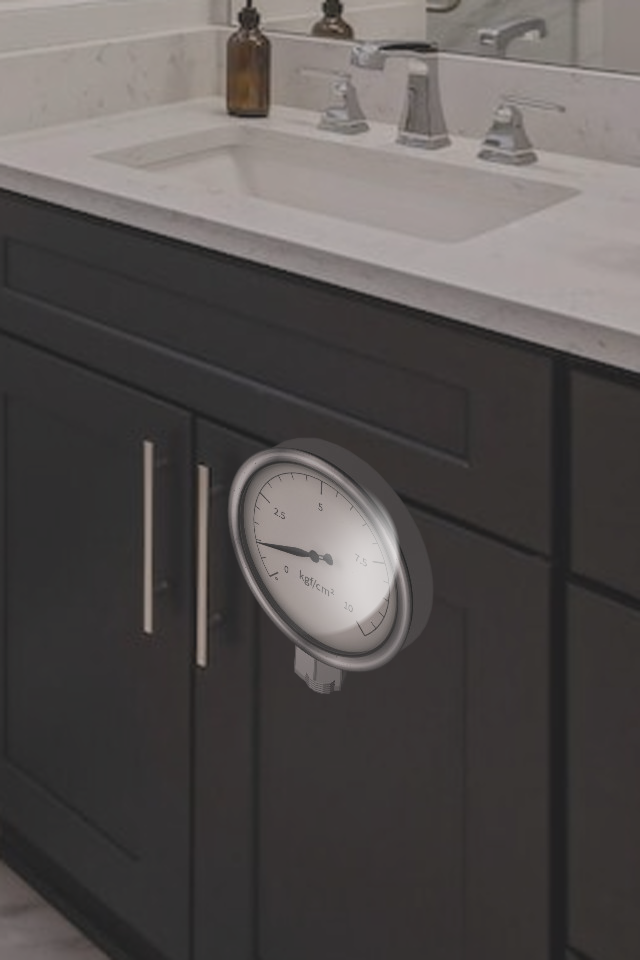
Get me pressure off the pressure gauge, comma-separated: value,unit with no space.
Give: 1,kg/cm²
